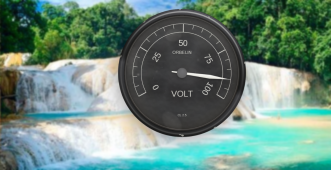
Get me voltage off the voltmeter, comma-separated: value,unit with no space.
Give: 90,V
